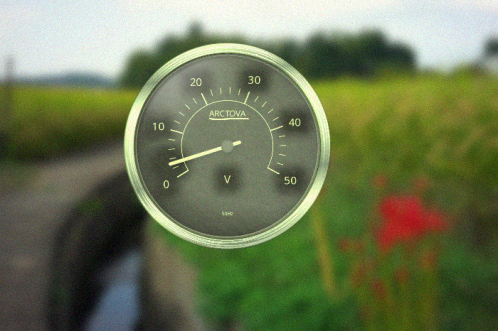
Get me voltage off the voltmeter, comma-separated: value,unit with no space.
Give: 3,V
